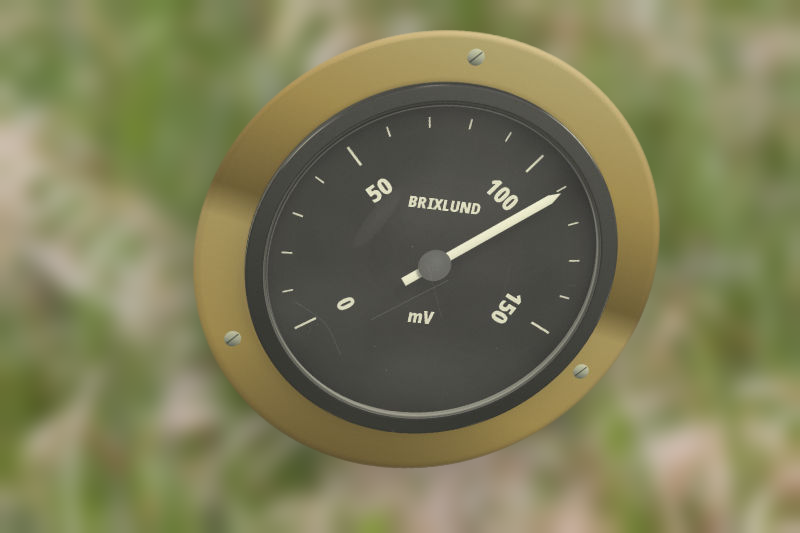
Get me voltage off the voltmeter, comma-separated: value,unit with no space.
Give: 110,mV
